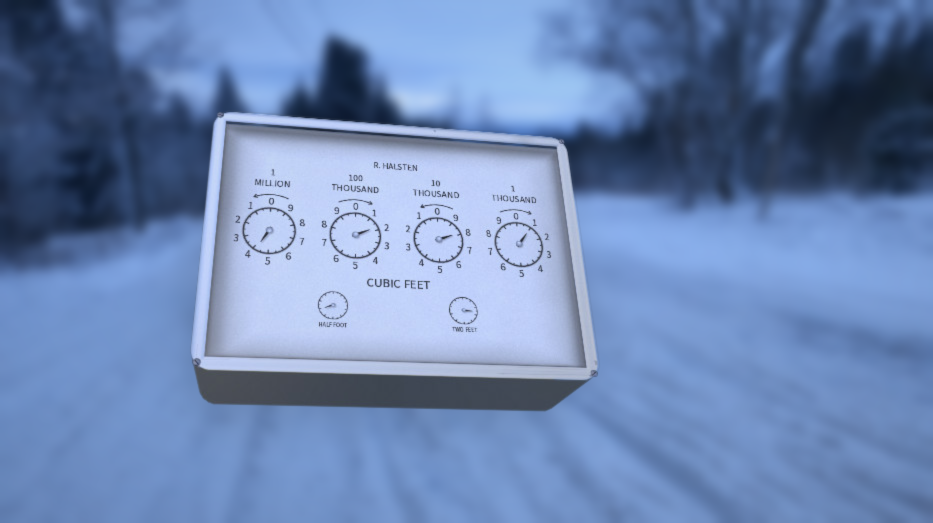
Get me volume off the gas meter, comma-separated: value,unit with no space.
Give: 418100,ft³
